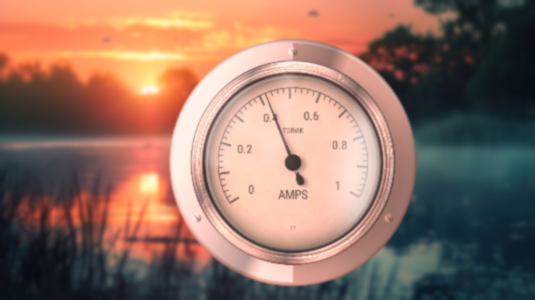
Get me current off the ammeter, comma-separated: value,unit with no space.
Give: 0.42,A
